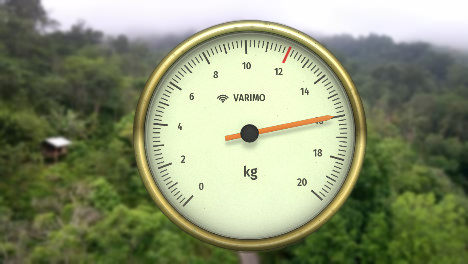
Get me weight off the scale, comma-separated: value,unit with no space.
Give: 16,kg
